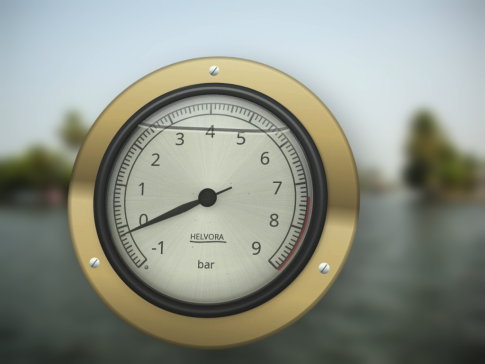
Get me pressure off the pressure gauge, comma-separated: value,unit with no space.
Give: -0.2,bar
